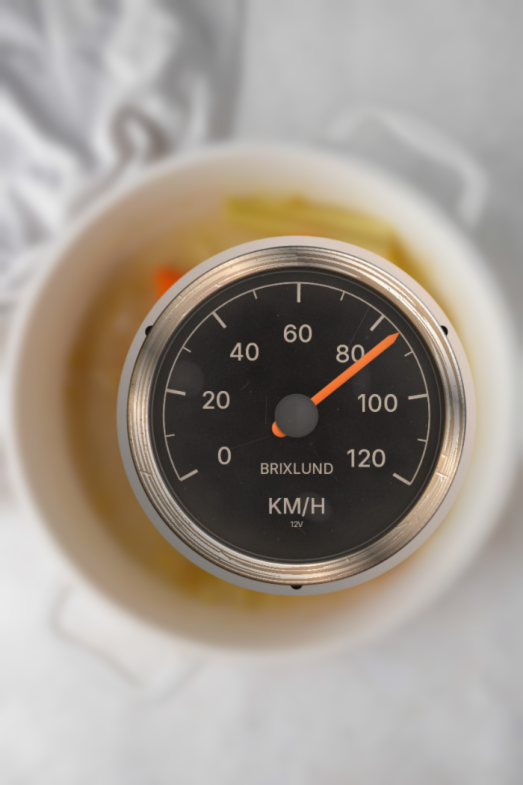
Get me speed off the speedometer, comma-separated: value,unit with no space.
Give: 85,km/h
